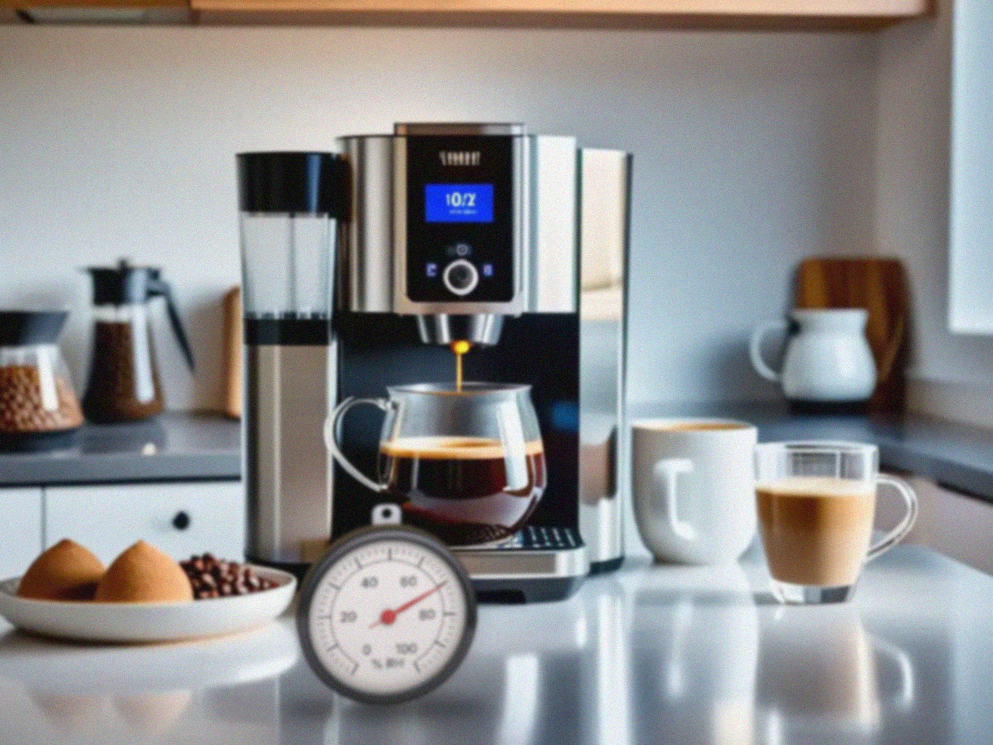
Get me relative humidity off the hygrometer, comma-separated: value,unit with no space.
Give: 70,%
